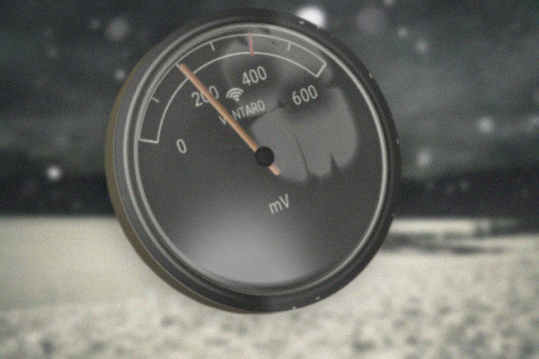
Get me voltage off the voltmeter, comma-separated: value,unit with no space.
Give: 200,mV
